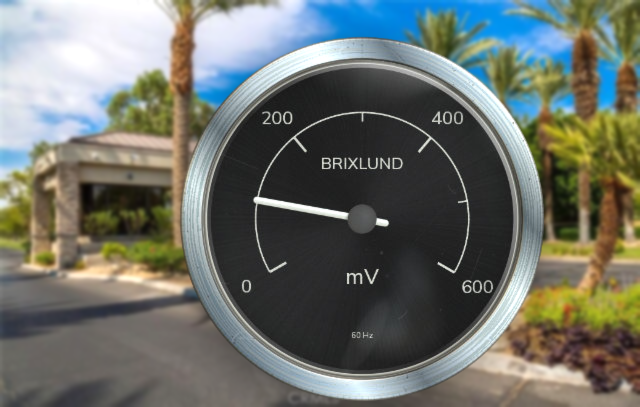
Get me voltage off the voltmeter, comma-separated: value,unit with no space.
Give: 100,mV
